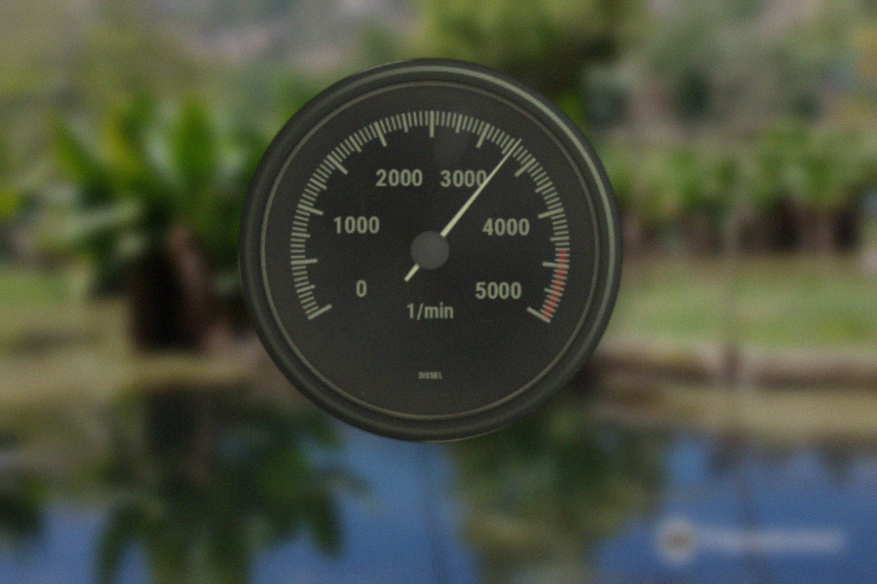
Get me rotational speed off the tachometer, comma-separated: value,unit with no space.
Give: 3300,rpm
